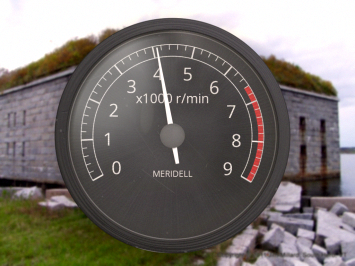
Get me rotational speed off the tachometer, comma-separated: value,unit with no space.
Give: 4100,rpm
